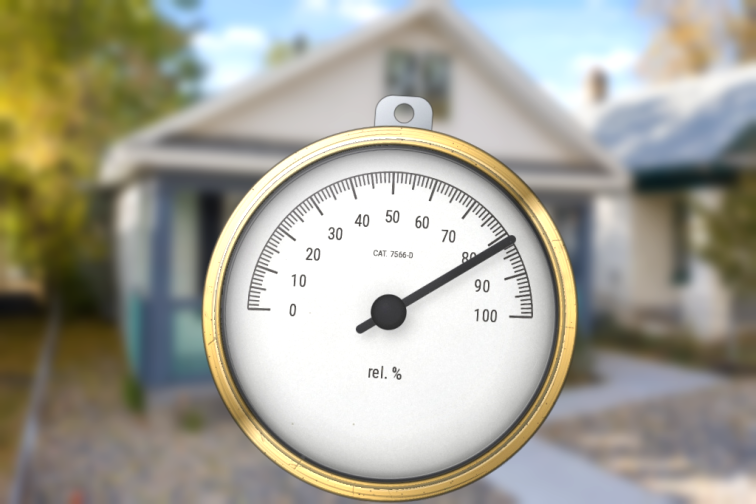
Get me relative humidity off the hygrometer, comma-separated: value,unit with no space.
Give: 82,%
